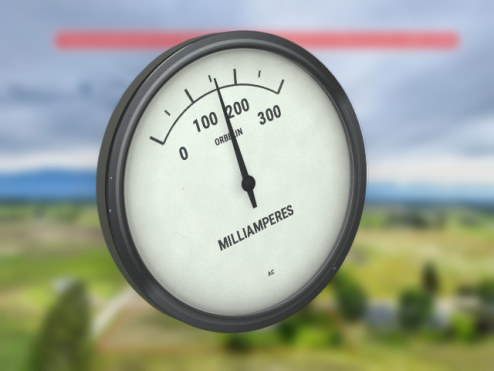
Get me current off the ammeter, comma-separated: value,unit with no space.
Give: 150,mA
